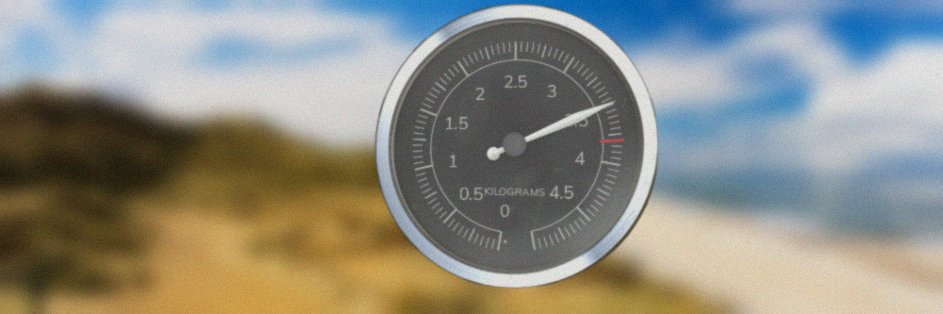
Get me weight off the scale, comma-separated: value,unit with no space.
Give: 3.5,kg
